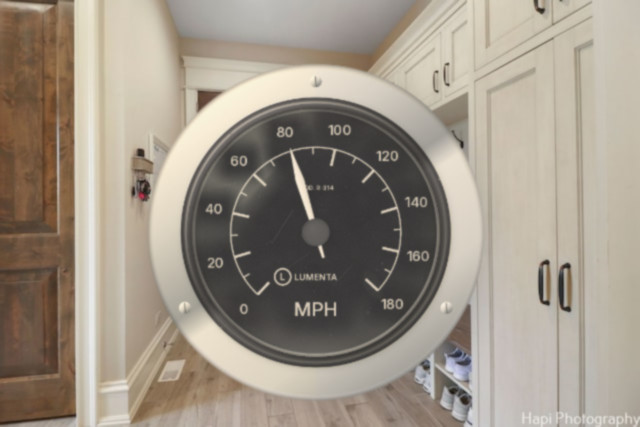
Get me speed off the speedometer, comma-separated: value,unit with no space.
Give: 80,mph
